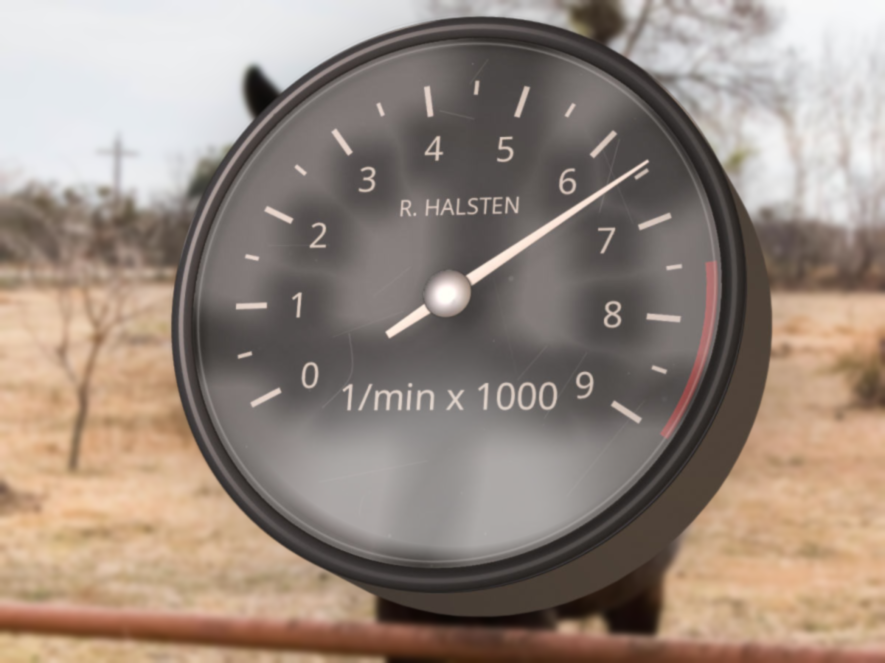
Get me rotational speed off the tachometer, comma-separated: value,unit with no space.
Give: 6500,rpm
